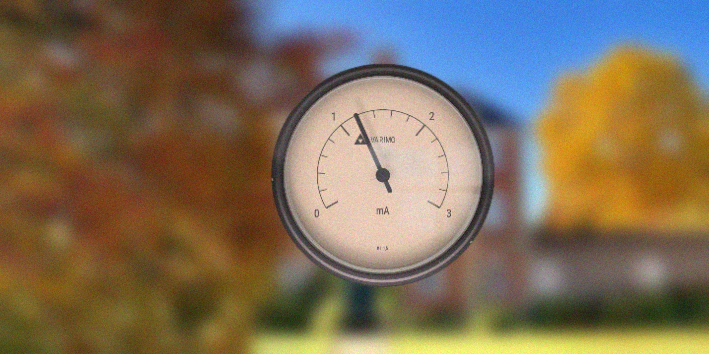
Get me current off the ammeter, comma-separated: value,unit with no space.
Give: 1.2,mA
